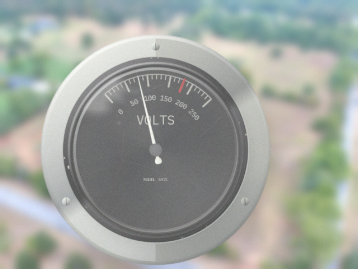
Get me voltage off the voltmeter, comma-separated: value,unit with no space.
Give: 80,V
